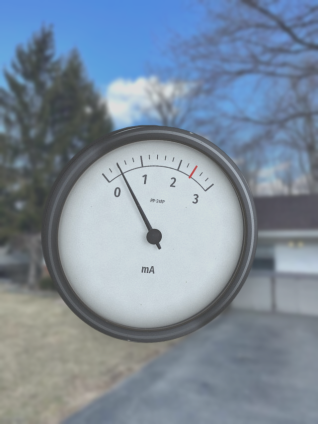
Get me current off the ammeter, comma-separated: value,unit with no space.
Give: 0.4,mA
